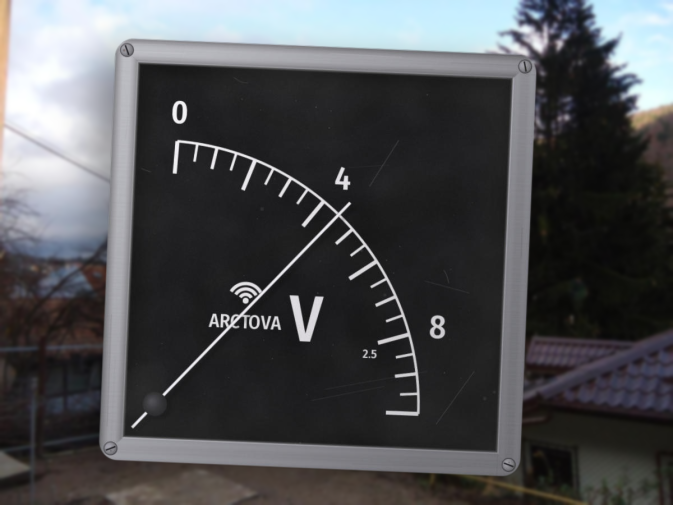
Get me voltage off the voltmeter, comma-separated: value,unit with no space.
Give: 4.5,V
